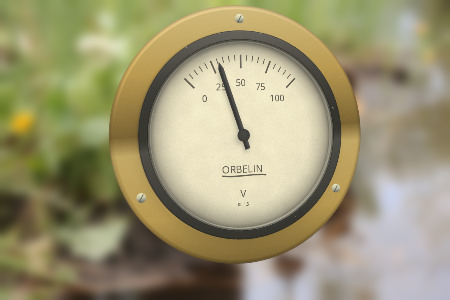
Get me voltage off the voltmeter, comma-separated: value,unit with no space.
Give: 30,V
